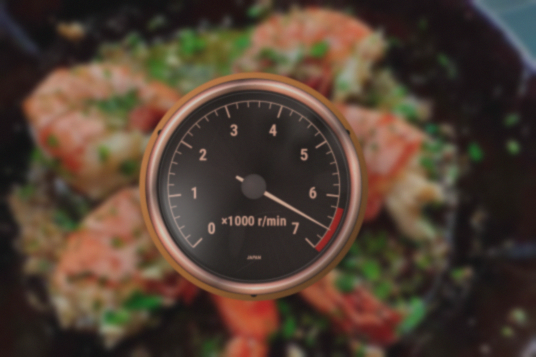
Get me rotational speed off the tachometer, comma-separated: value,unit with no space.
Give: 6600,rpm
